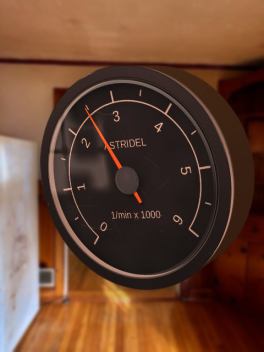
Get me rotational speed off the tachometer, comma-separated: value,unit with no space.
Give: 2500,rpm
